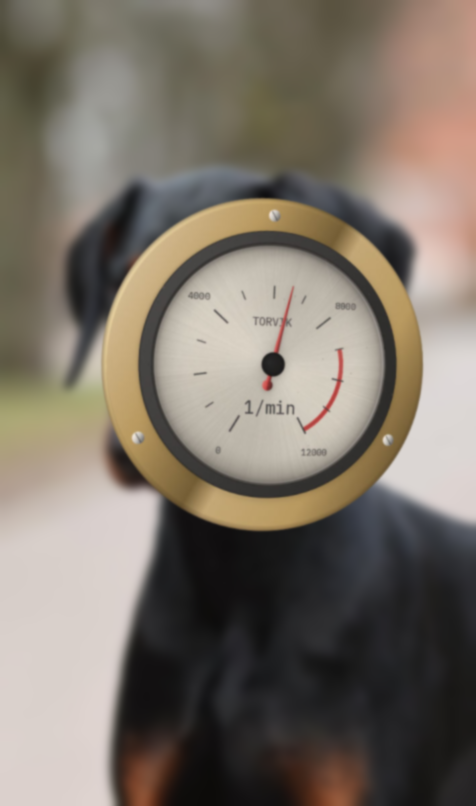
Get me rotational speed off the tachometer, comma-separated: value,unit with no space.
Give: 6500,rpm
